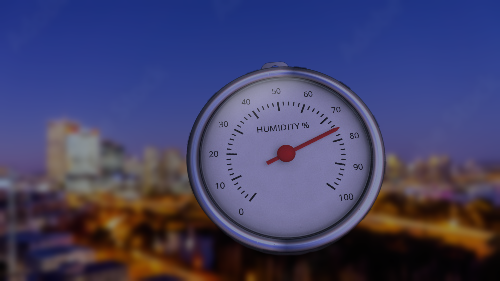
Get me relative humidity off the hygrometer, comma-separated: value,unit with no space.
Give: 76,%
